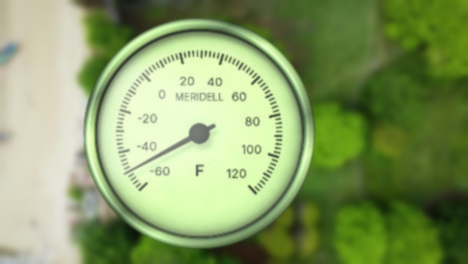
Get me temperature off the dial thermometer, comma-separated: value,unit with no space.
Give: -50,°F
